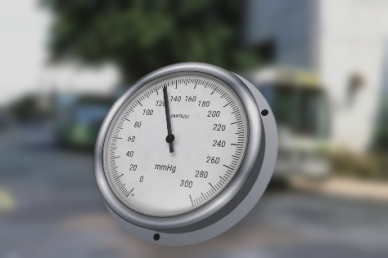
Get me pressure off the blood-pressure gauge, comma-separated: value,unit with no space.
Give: 130,mmHg
